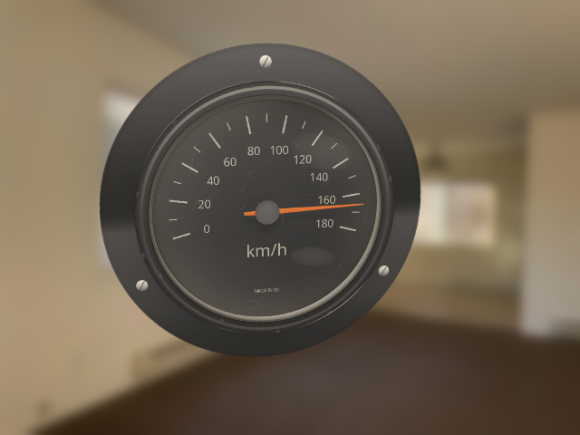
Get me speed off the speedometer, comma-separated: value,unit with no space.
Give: 165,km/h
